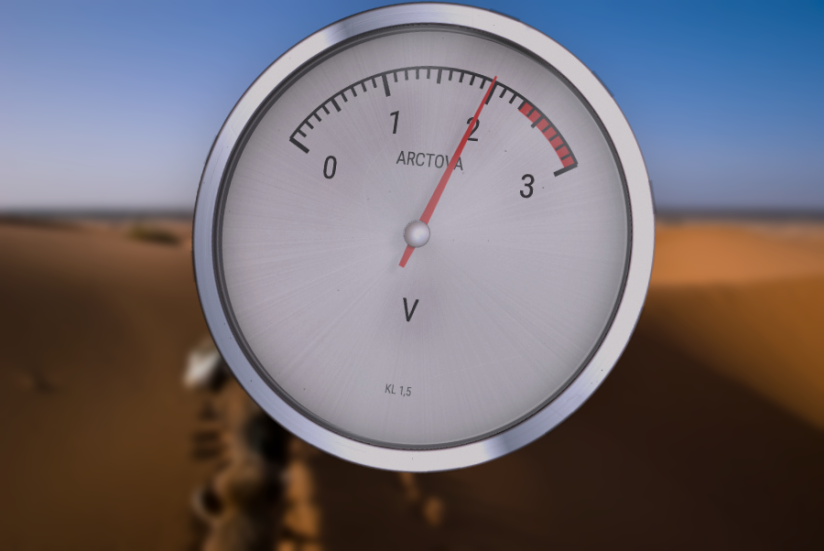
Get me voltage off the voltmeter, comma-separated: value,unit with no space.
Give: 2,V
